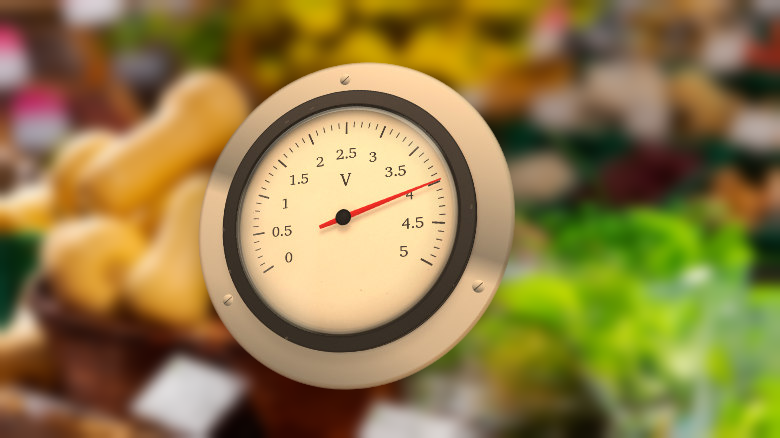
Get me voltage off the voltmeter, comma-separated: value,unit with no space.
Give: 4,V
